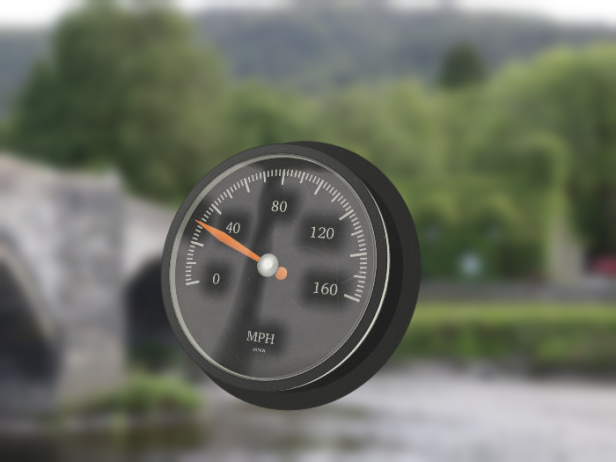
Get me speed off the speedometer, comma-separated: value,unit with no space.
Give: 30,mph
